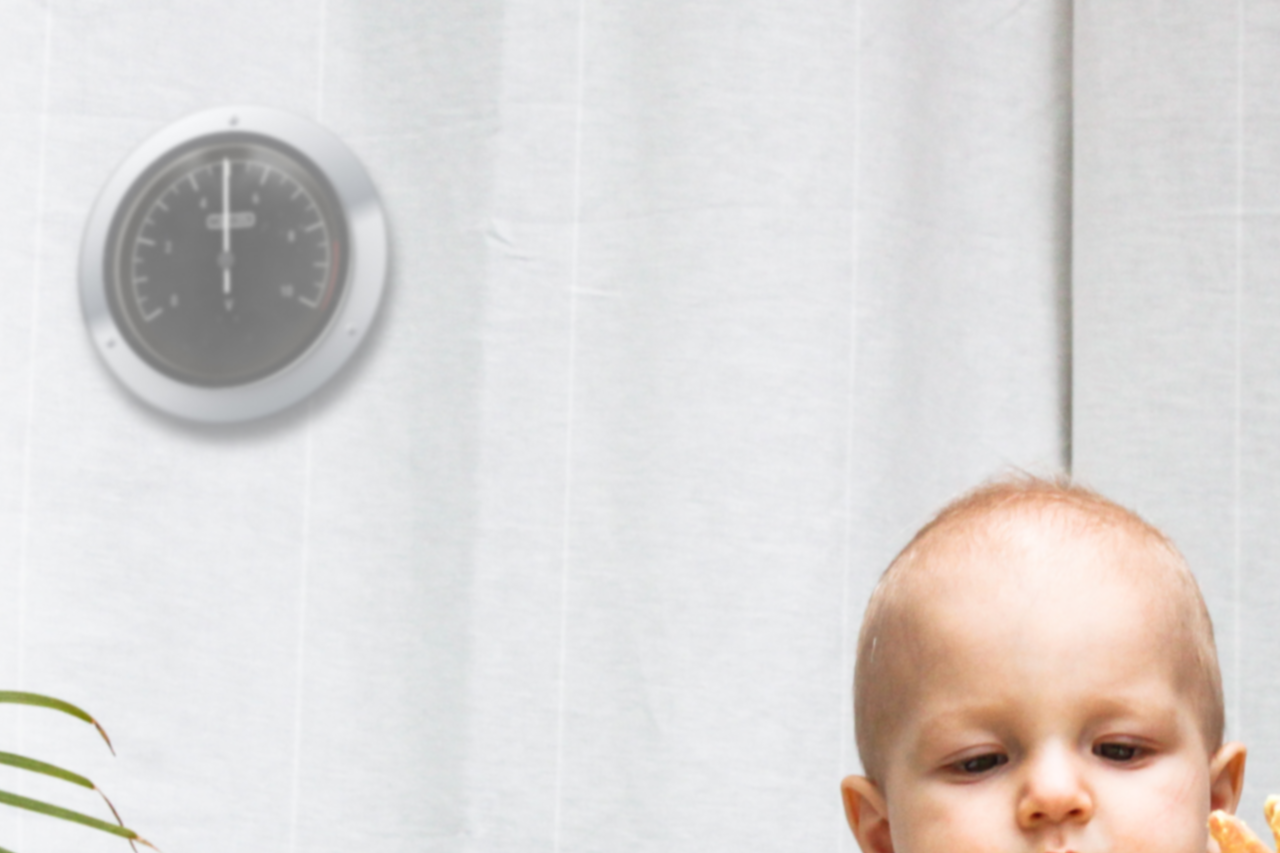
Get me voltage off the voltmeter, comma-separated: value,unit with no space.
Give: 5,V
